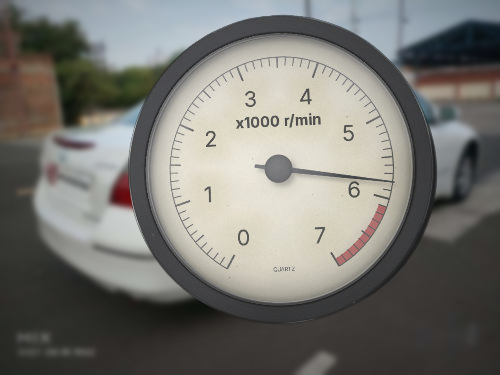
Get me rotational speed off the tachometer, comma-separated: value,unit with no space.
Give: 5800,rpm
